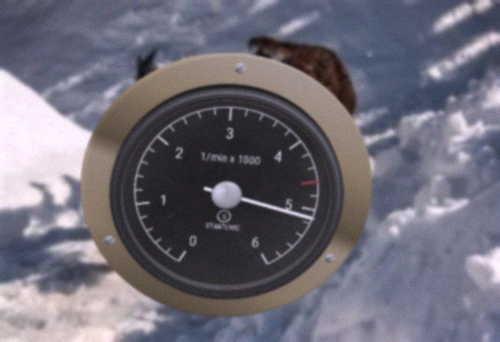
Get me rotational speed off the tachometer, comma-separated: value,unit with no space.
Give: 5100,rpm
